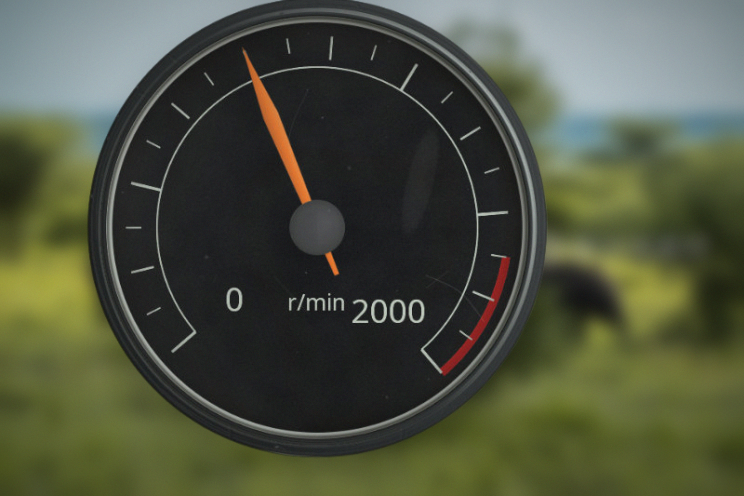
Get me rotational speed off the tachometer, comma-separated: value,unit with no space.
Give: 800,rpm
